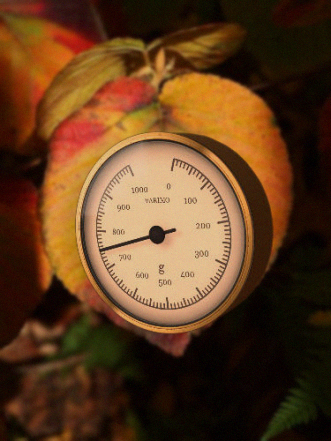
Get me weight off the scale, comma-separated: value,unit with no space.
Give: 750,g
